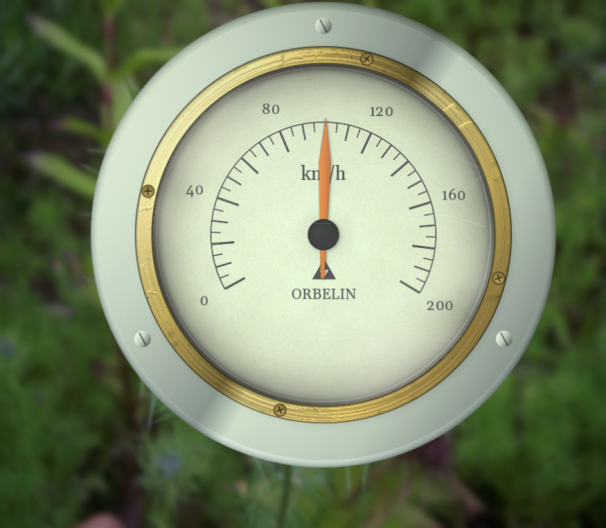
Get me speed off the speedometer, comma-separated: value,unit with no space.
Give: 100,km/h
